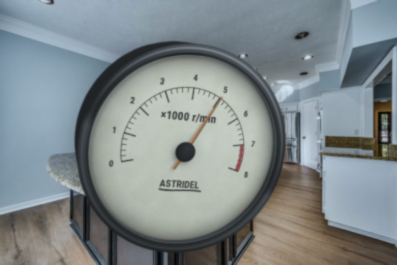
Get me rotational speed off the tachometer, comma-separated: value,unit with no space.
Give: 5000,rpm
